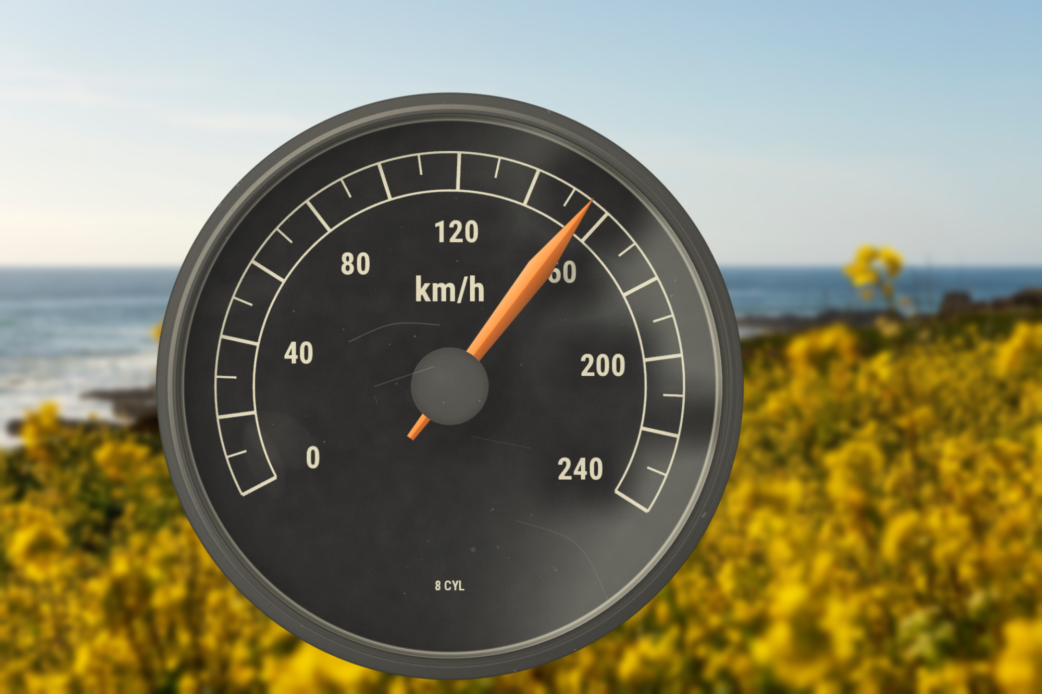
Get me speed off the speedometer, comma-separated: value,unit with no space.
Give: 155,km/h
